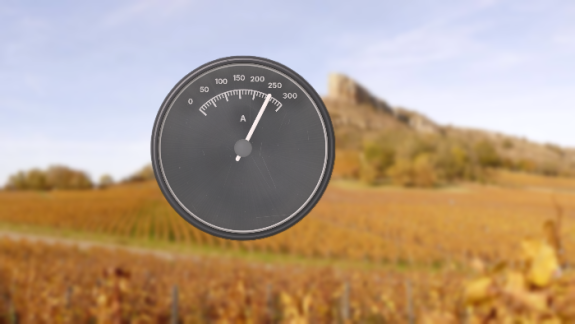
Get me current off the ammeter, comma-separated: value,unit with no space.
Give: 250,A
